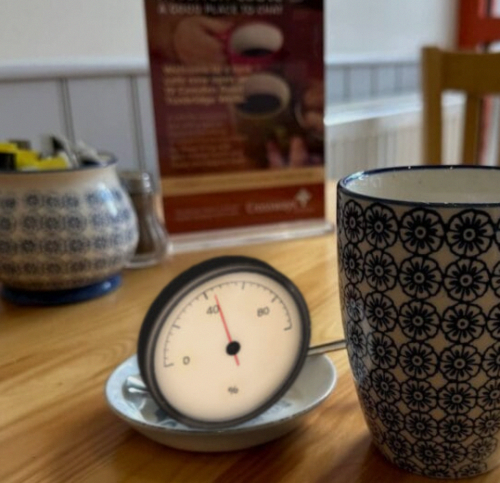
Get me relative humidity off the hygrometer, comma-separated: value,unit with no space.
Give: 44,%
